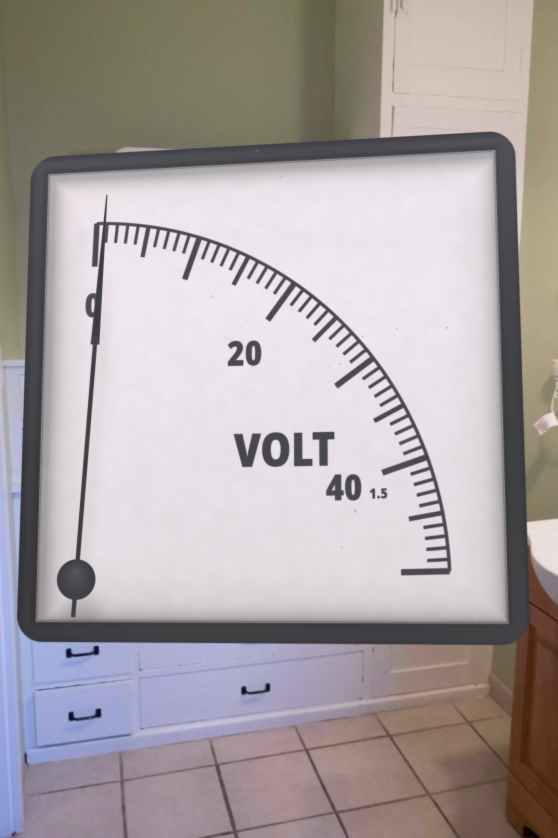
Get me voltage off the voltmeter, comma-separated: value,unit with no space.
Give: 1,V
